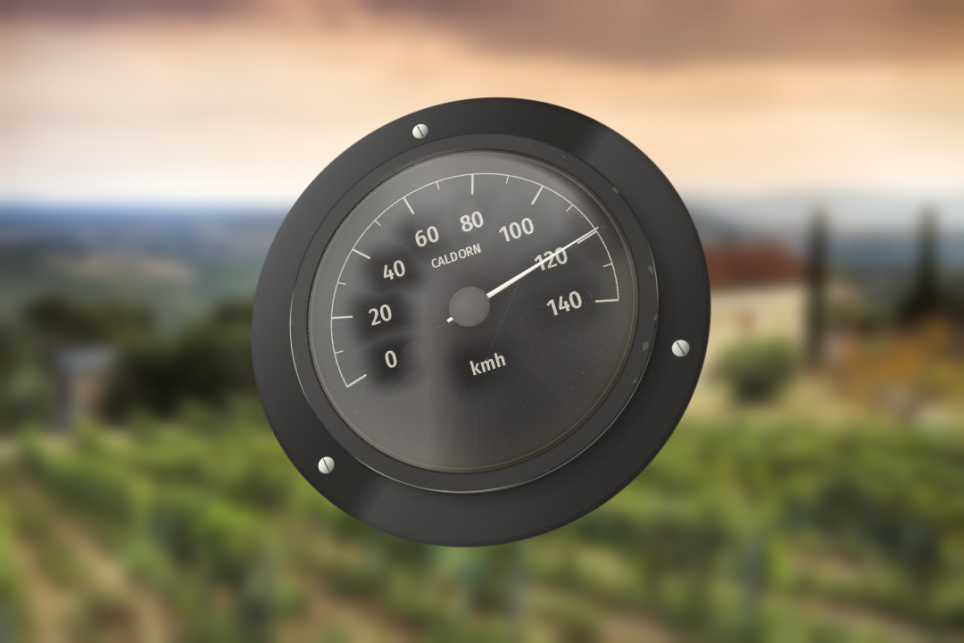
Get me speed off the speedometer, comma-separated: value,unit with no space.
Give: 120,km/h
